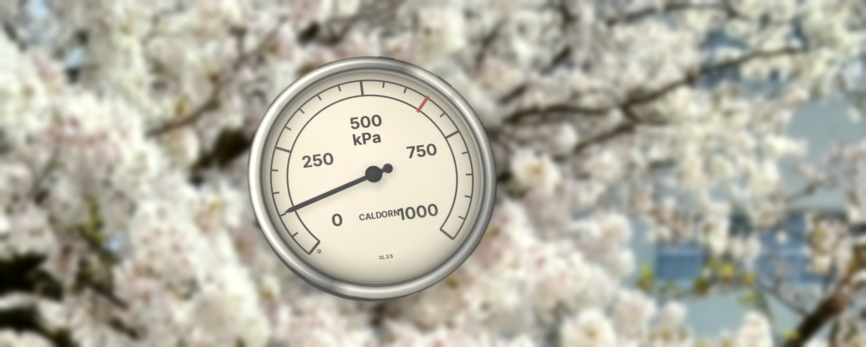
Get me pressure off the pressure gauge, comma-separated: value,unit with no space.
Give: 100,kPa
